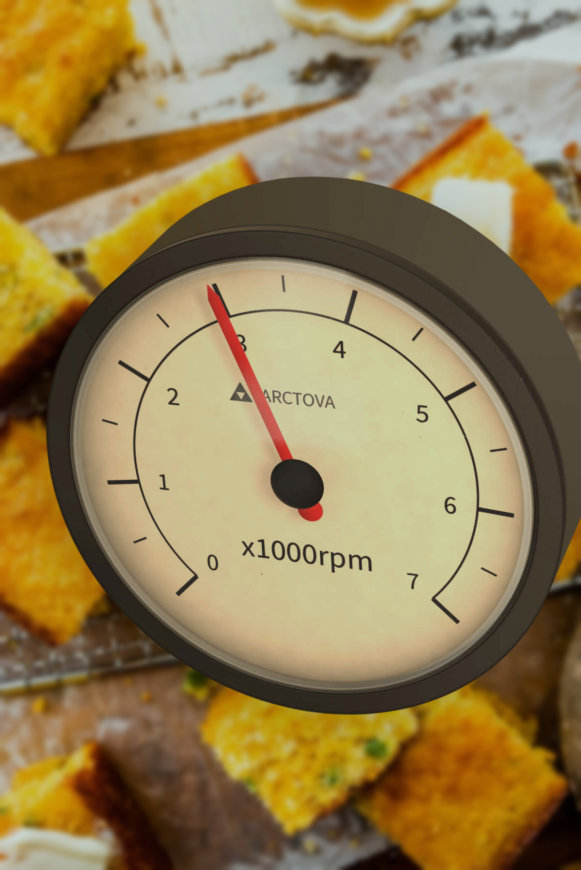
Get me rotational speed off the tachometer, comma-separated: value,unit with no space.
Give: 3000,rpm
